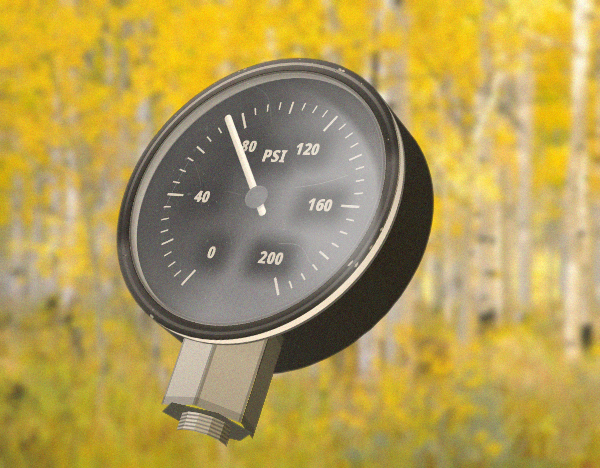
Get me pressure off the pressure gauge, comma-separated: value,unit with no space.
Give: 75,psi
